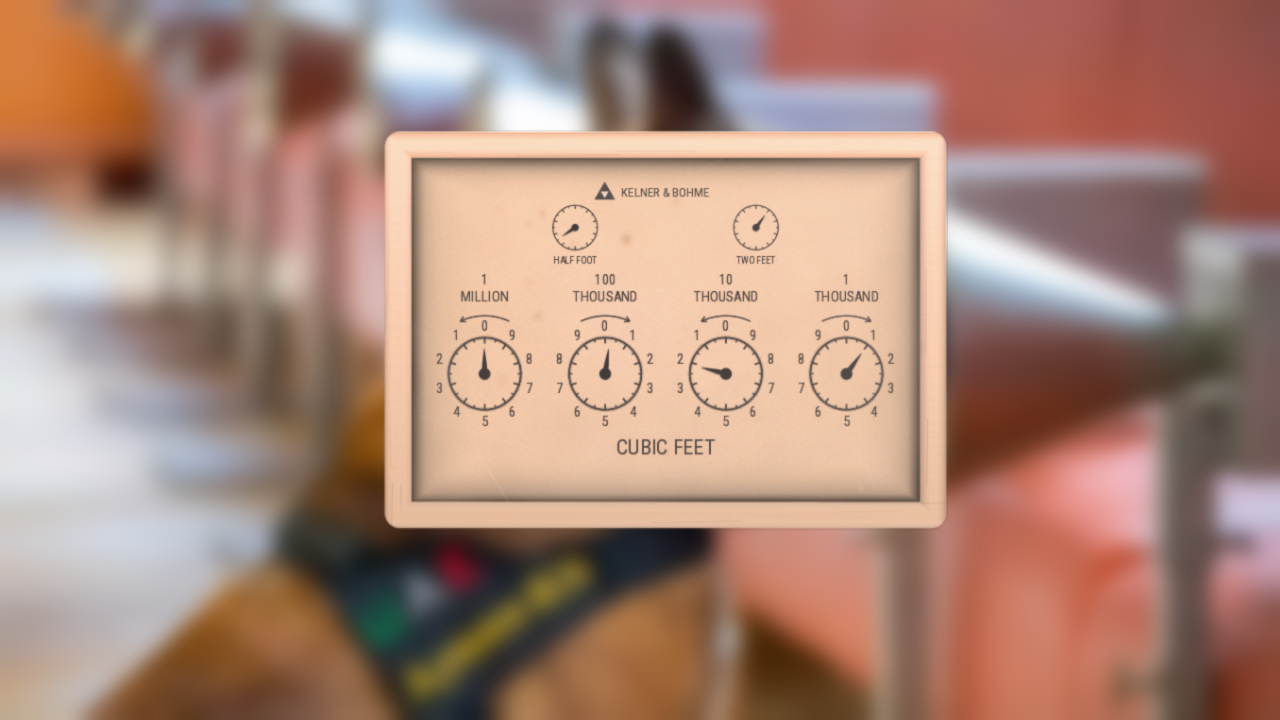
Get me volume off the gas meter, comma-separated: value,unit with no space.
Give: 2100,ft³
